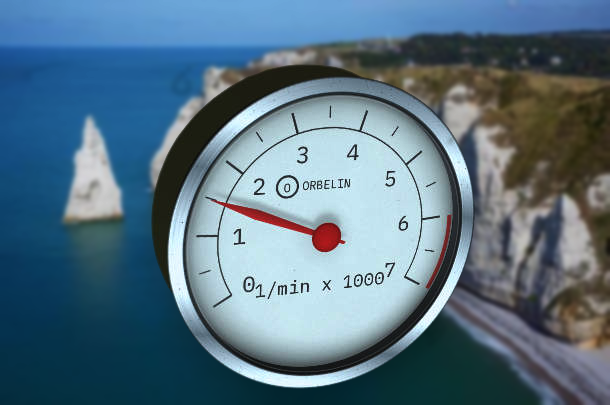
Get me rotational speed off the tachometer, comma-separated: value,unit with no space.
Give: 1500,rpm
